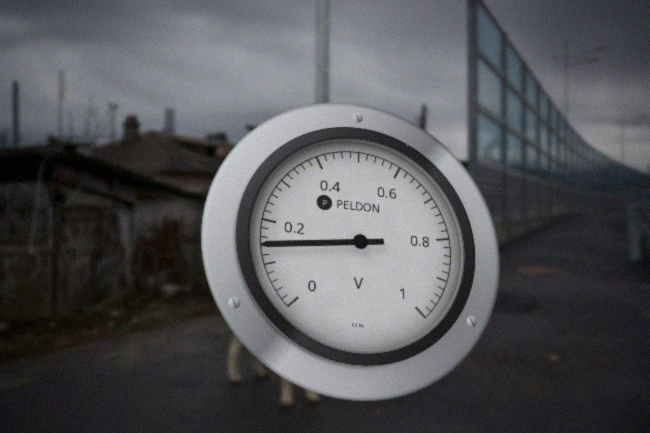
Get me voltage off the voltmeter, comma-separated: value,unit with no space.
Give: 0.14,V
